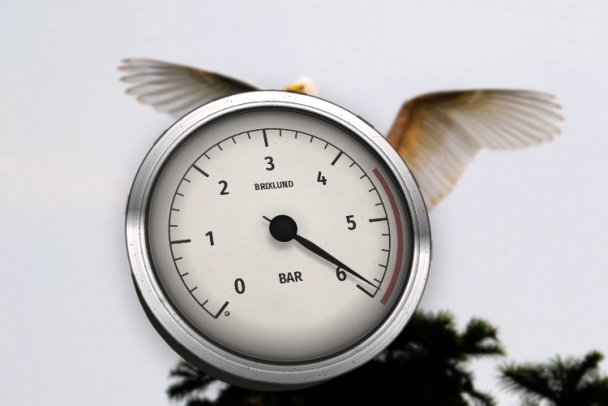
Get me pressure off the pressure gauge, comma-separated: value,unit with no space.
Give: 5.9,bar
